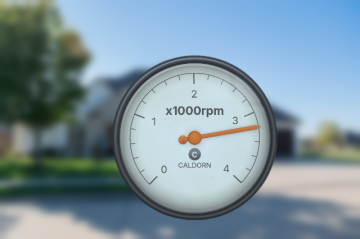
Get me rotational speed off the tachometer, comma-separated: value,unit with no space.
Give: 3200,rpm
